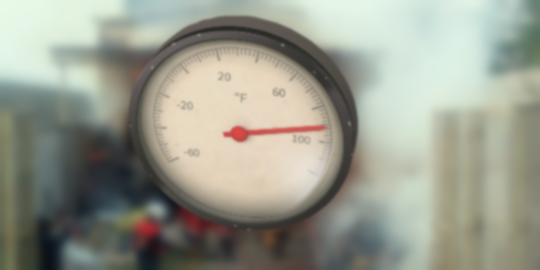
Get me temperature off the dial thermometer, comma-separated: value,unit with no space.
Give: 90,°F
